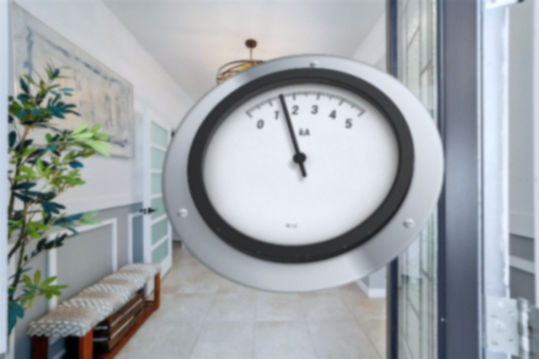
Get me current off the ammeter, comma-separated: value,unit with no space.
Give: 1.5,kA
